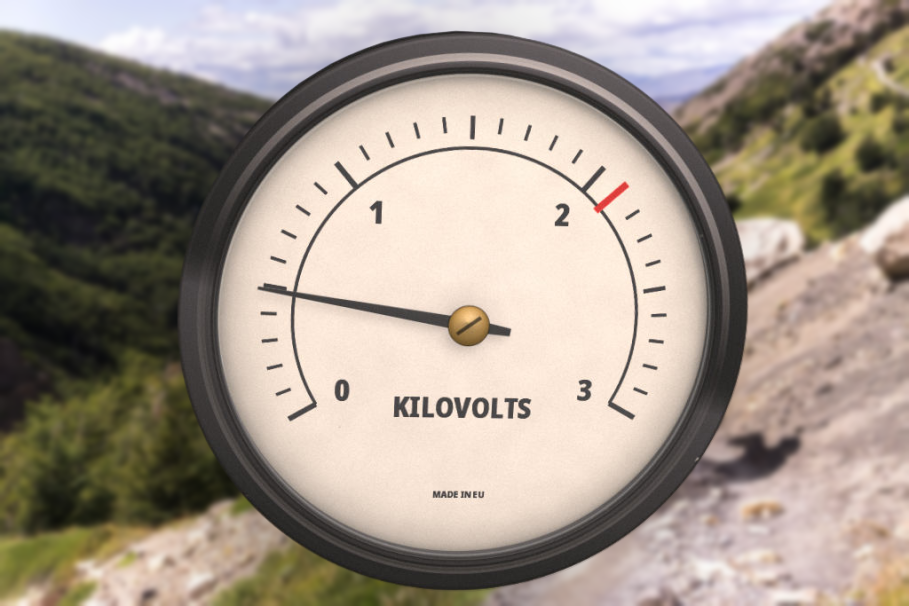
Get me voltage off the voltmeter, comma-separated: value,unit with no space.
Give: 0.5,kV
